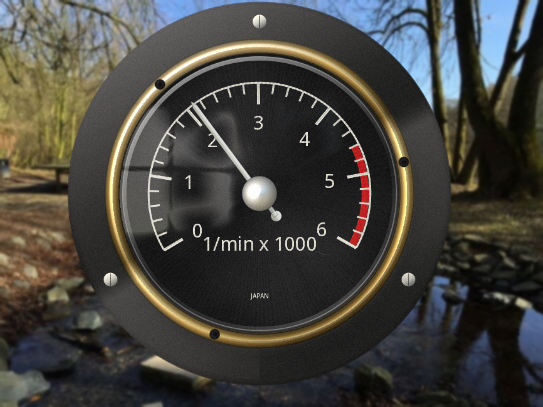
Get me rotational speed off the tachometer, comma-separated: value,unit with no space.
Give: 2100,rpm
